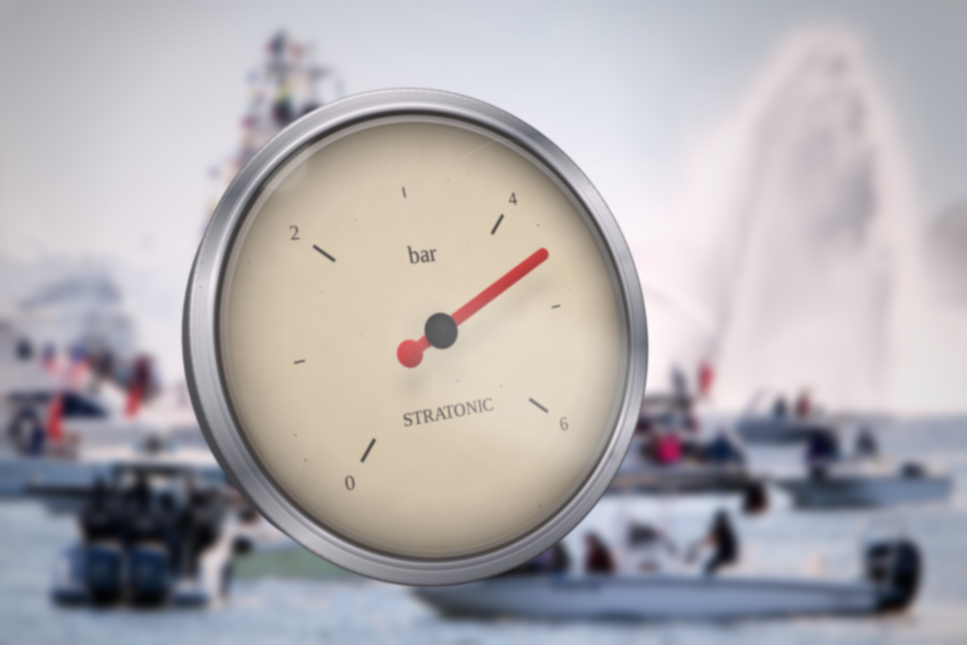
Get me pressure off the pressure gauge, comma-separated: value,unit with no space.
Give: 4.5,bar
